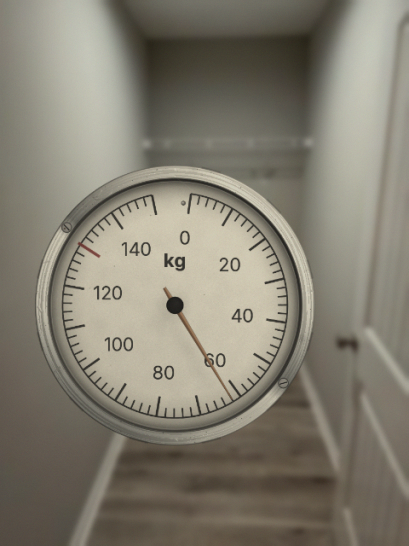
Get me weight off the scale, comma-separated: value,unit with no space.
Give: 62,kg
